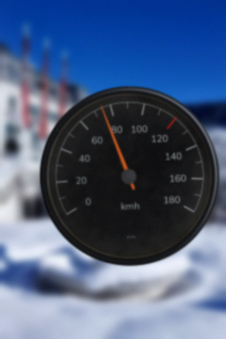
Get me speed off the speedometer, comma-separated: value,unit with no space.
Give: 75,km/h
